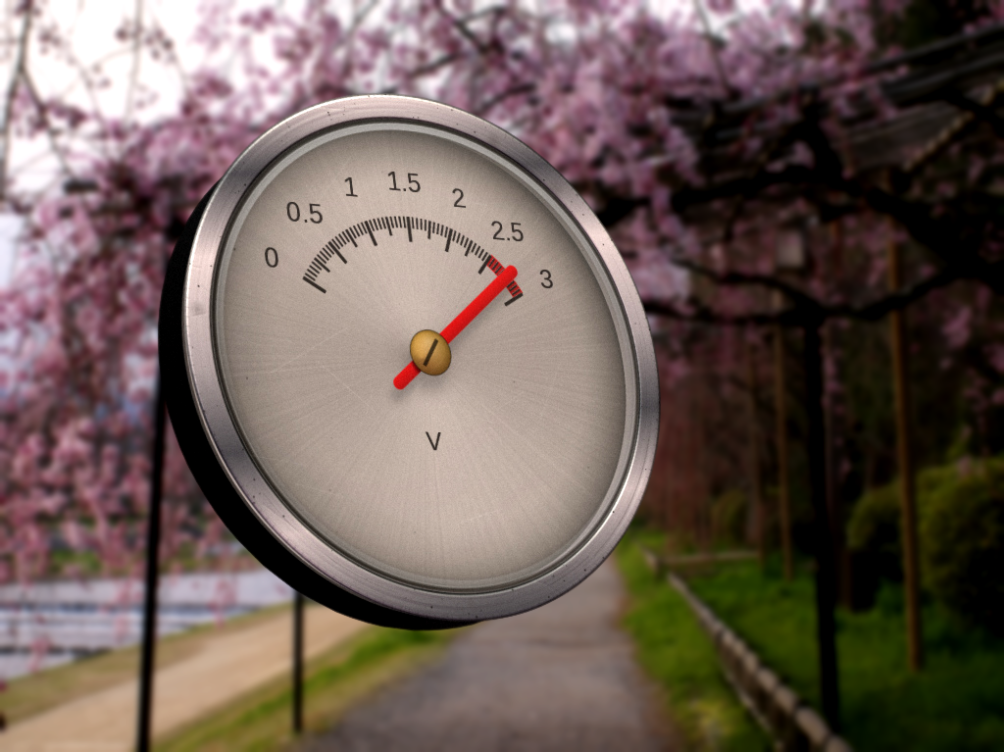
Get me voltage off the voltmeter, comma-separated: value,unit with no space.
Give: 2.75,V
